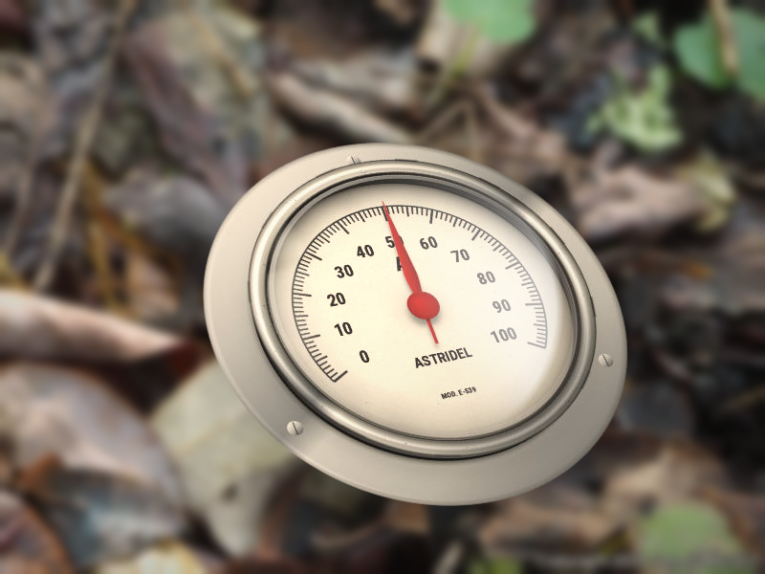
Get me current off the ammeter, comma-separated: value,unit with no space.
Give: 50,A
